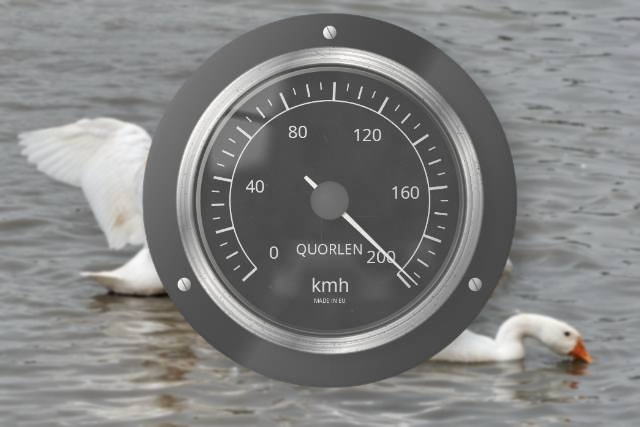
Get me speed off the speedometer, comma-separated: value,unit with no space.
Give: 197.5,km/h
